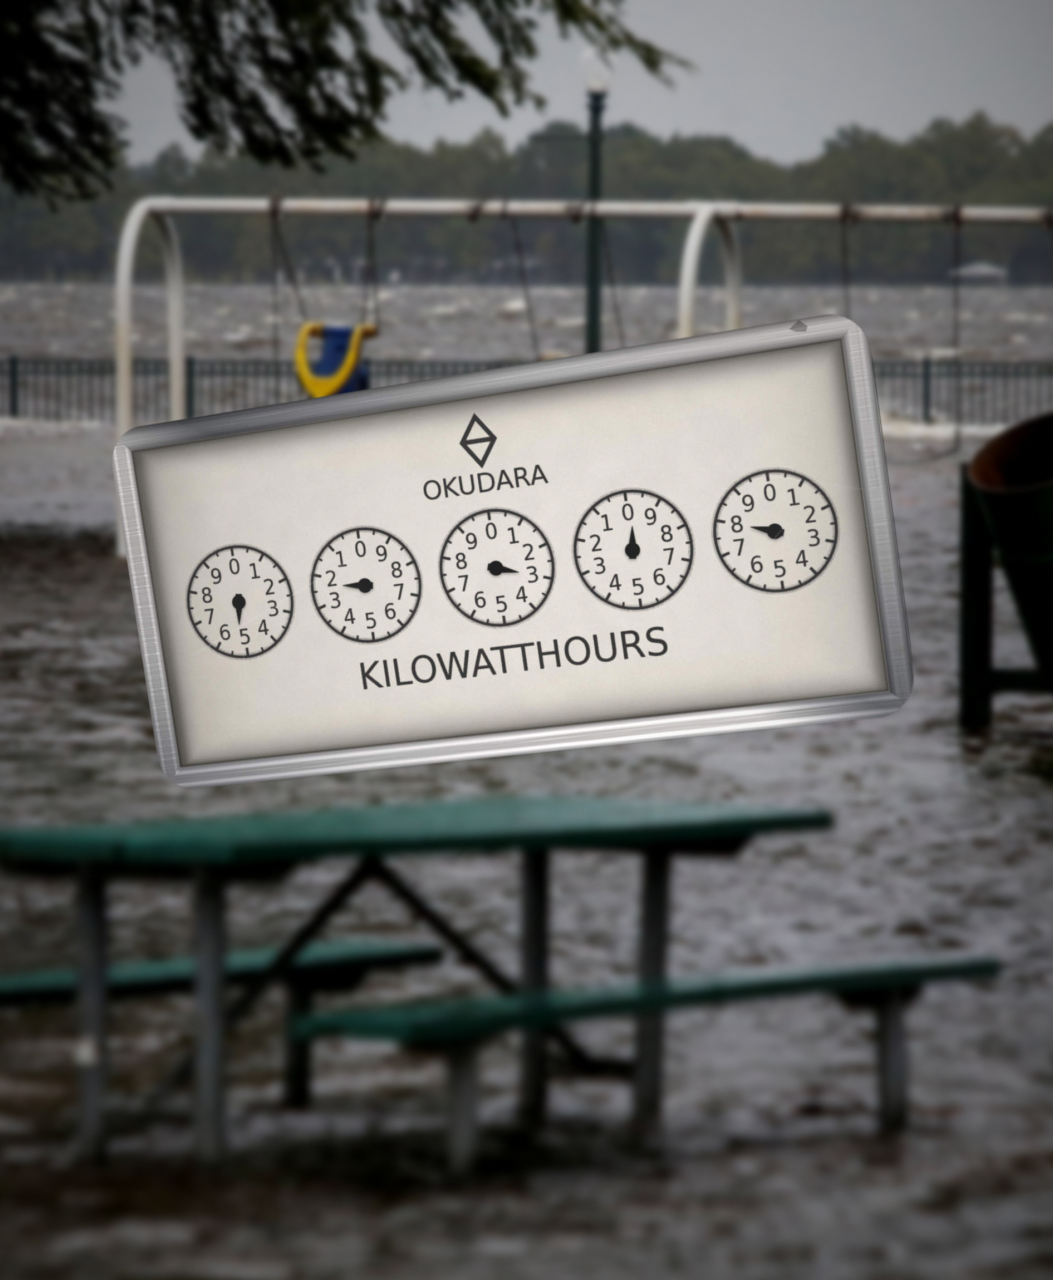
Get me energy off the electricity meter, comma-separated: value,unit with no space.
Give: 52298,kWh
